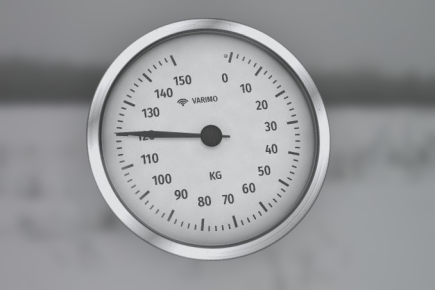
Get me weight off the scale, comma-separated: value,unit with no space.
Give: 120,kg
